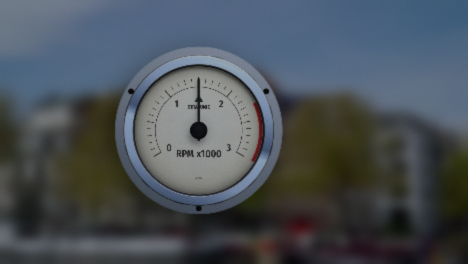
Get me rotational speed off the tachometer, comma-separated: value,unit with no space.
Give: 1500,rpm
